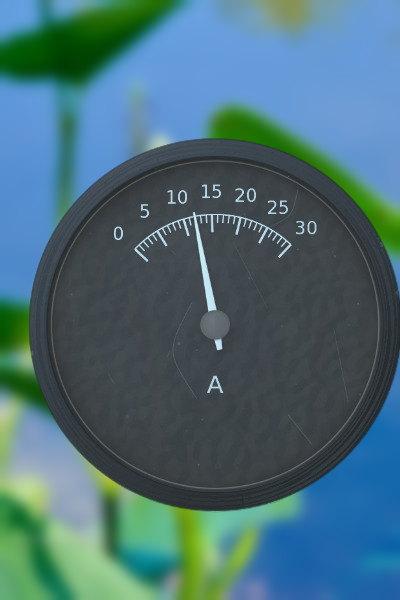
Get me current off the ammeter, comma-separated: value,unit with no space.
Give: 12,A
